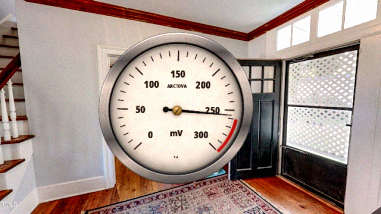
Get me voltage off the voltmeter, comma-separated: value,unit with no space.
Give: 255,mV
